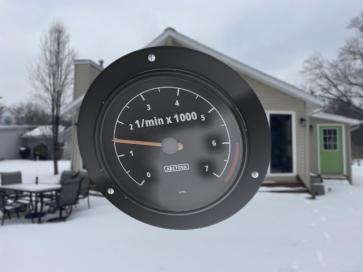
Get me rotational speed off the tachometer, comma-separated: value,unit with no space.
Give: 1500,rpm
